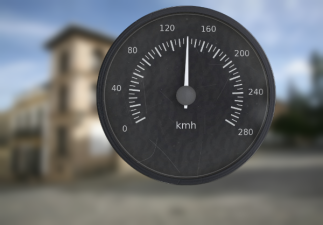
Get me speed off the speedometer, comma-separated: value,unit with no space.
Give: 140,km/h
